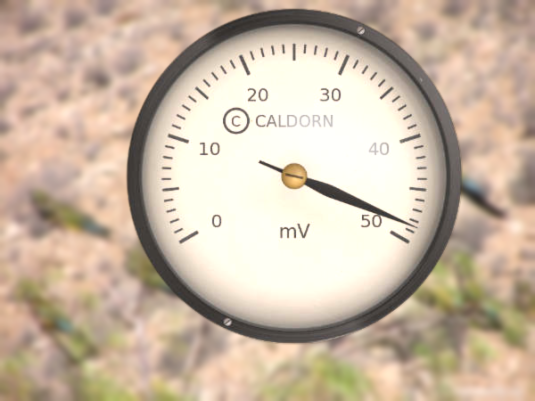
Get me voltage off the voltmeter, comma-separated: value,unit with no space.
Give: 48.5,mV
